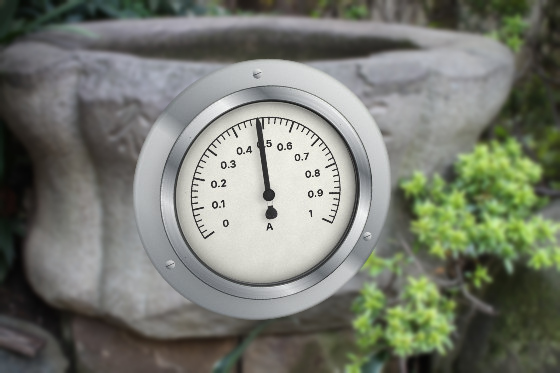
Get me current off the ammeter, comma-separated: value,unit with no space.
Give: 0.48,A
